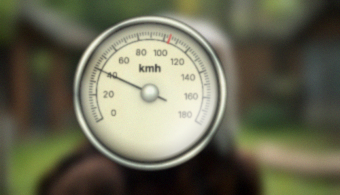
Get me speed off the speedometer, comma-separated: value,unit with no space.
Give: 40,km/h
